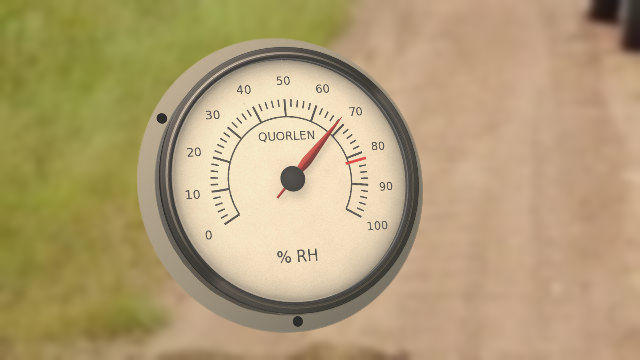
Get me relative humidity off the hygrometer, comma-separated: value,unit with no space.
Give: 68,%
